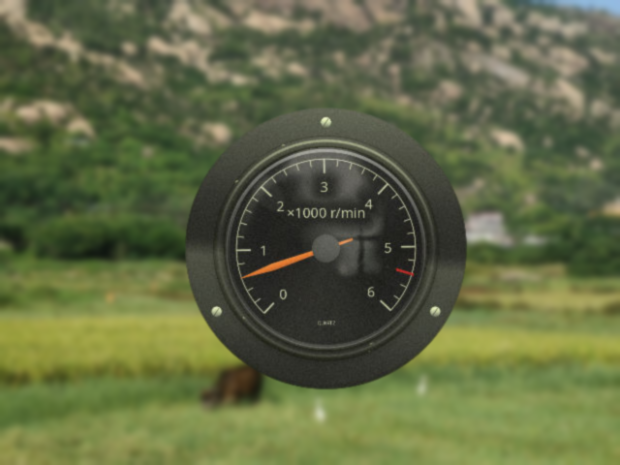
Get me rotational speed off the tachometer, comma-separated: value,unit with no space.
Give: 600,rpm
